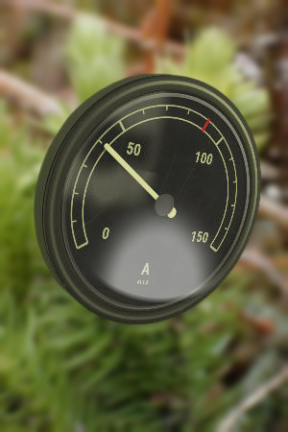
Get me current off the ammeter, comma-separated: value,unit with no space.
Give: 40,A
